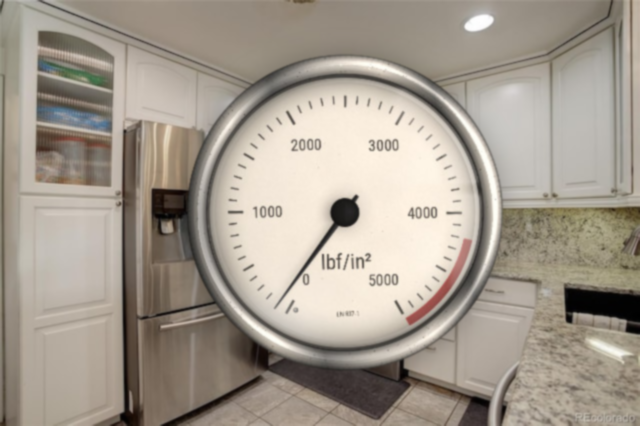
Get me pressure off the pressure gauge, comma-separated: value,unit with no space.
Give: 100,psi
